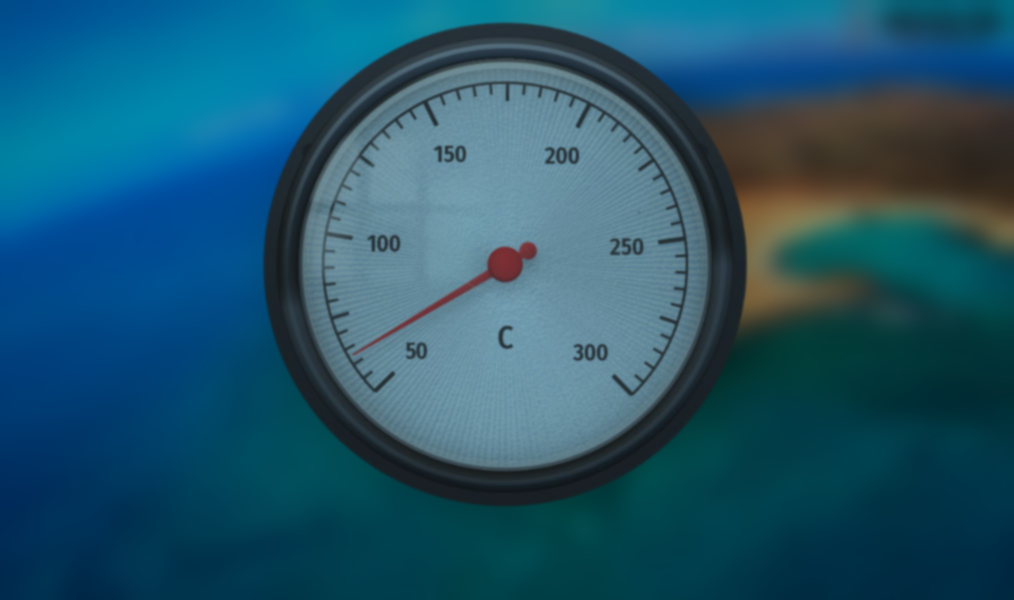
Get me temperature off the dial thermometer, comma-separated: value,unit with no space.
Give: 62.5,°C
